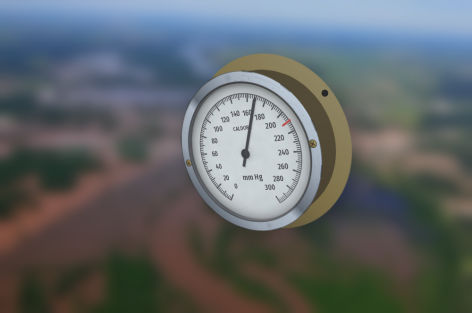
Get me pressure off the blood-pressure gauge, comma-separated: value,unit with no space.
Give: 170,mmHg
